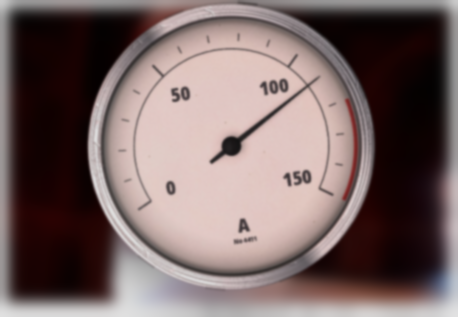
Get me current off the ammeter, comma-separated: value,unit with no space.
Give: 110,A
